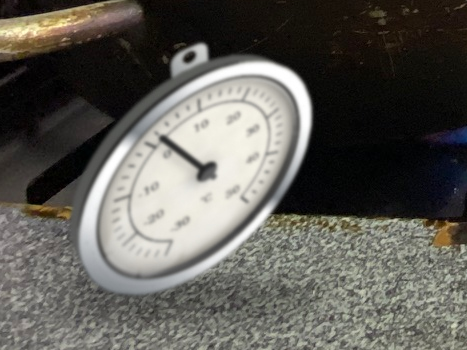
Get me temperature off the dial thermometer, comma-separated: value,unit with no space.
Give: 2,°C
